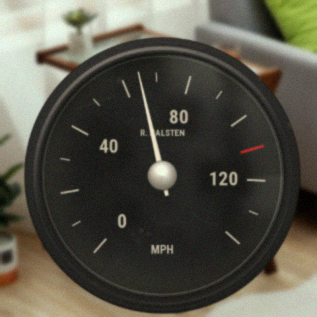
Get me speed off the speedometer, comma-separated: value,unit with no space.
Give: 65,mph
